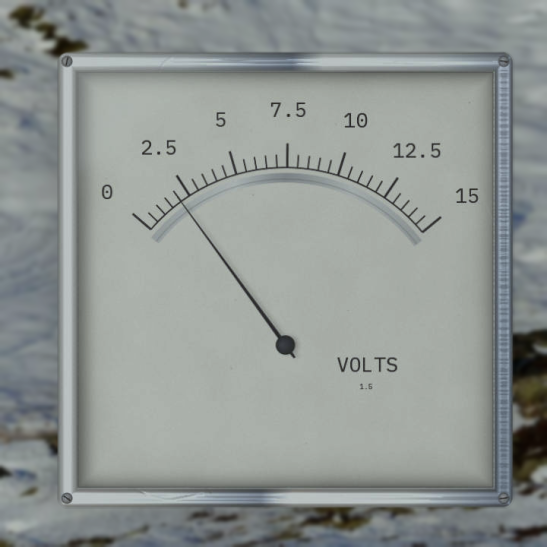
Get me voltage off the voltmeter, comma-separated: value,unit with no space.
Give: 2,V
